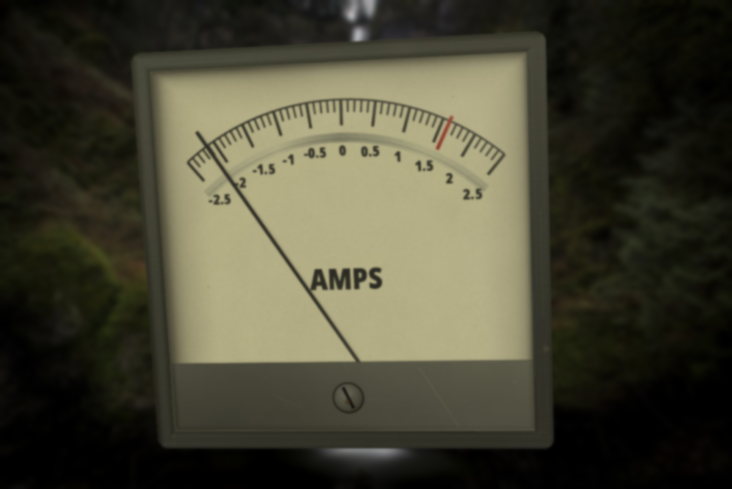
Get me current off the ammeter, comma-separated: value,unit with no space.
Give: -2.1,A
